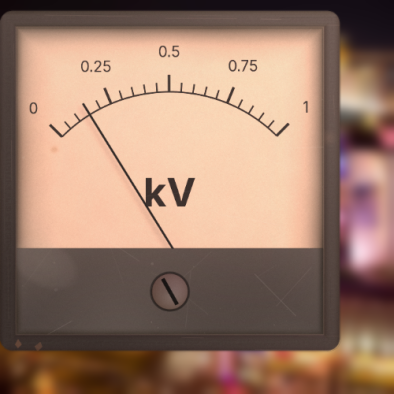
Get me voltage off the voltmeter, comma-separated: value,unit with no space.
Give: 0.15,kV
